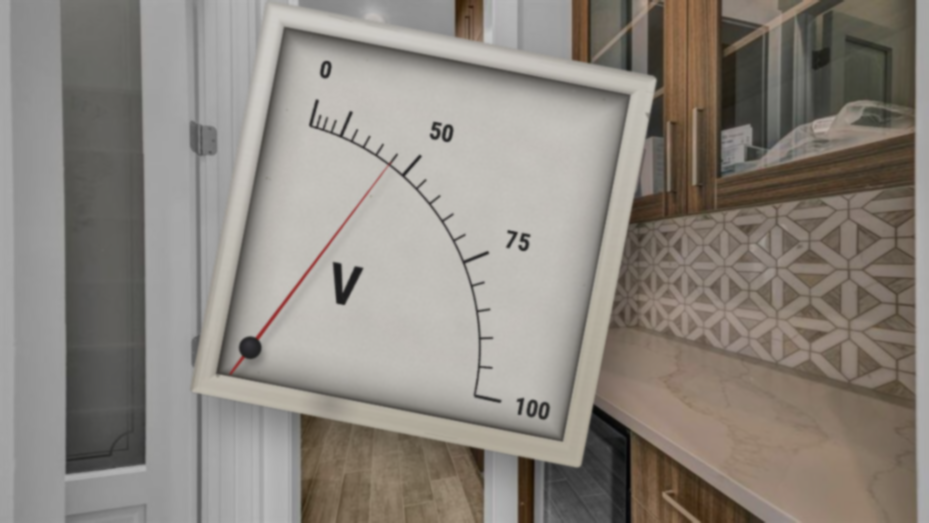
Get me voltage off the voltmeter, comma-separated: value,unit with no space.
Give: 45,V
